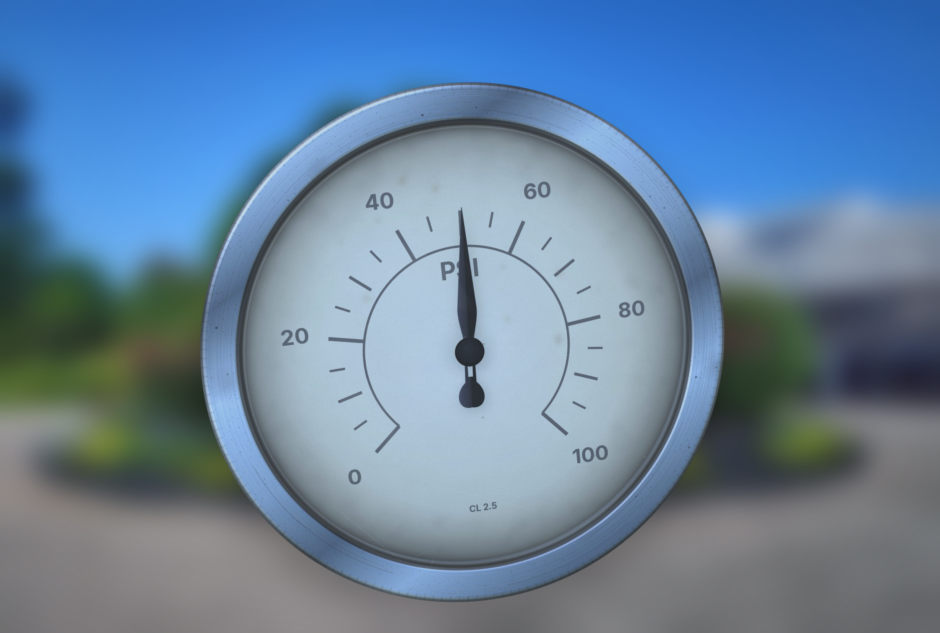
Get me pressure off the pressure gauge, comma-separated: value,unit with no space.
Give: 50,psi
